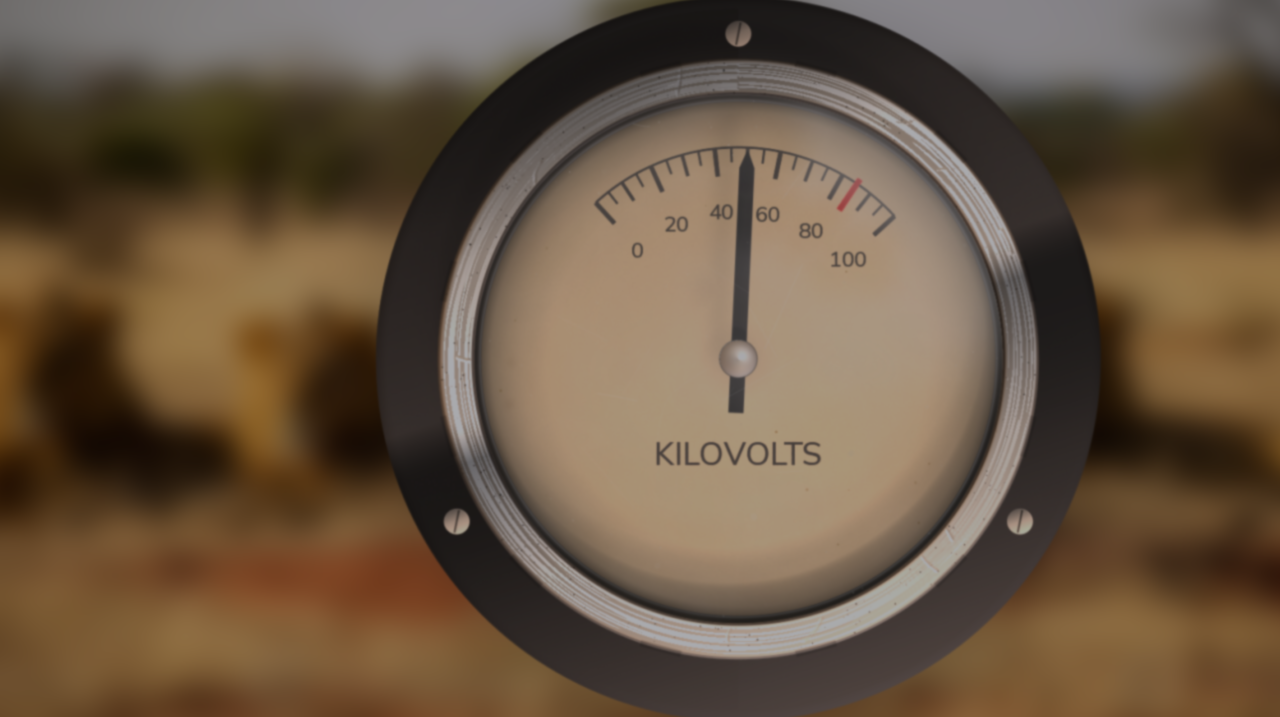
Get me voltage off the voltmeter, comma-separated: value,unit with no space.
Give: 50,kV
